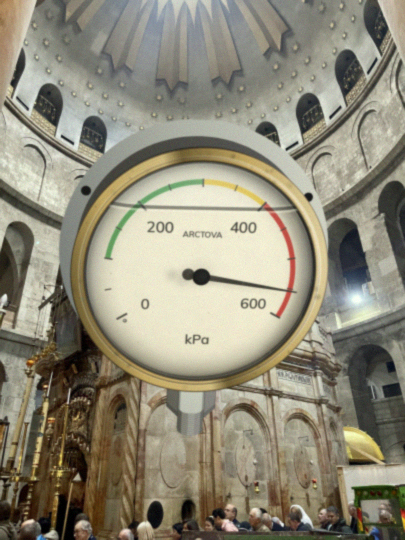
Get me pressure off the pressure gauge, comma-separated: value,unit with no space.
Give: 550,kPa
